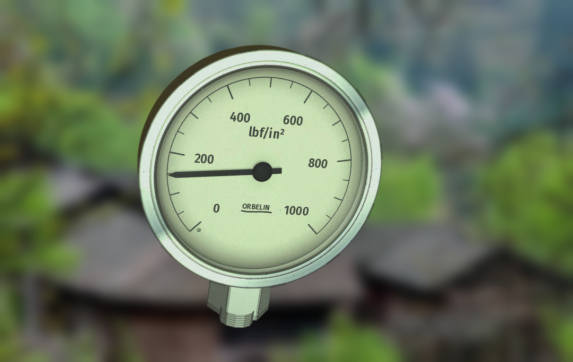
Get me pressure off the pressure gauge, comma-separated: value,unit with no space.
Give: 150,psi
